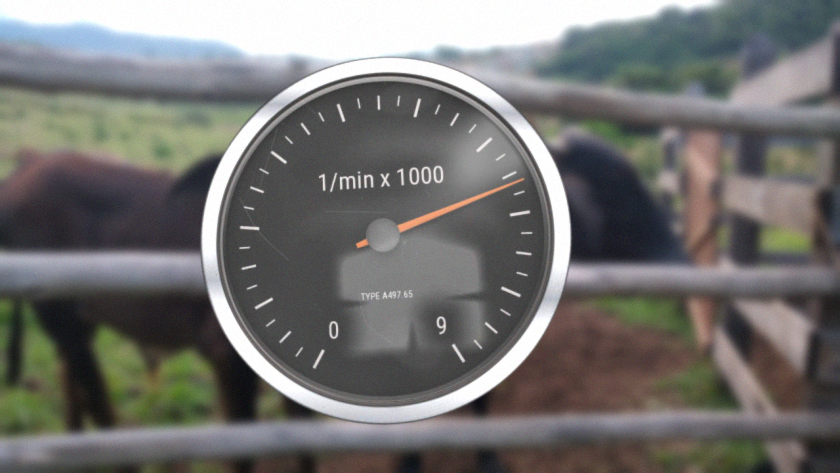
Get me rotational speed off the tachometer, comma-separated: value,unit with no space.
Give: 6625,rpm
